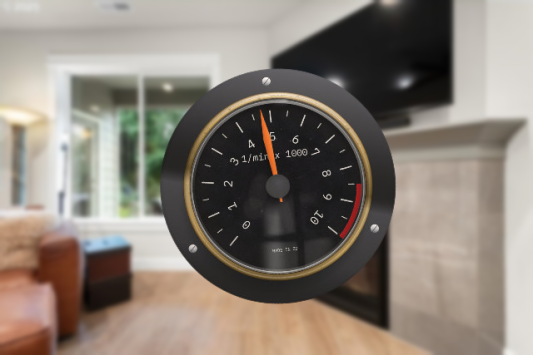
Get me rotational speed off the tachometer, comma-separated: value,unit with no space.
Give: 4750,rpm
